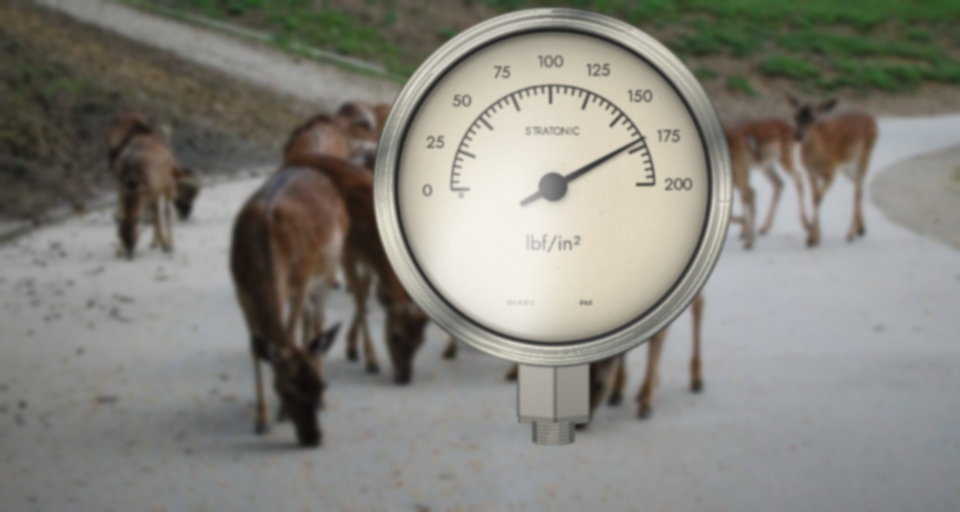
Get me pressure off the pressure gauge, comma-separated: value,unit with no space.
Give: 170,psi
